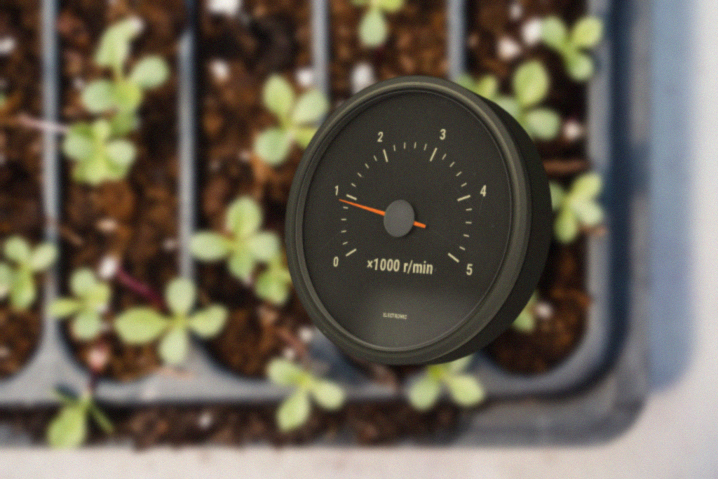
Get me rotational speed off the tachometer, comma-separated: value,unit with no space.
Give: 900,rpm
